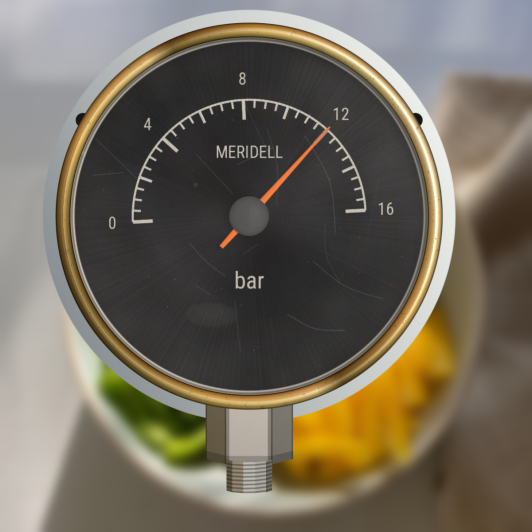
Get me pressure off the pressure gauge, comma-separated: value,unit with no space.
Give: 12,bar
